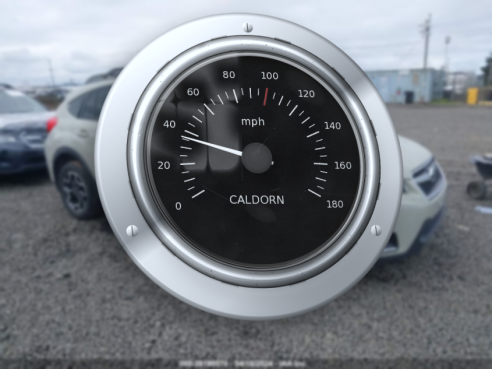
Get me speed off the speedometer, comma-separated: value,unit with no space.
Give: 35,mph
